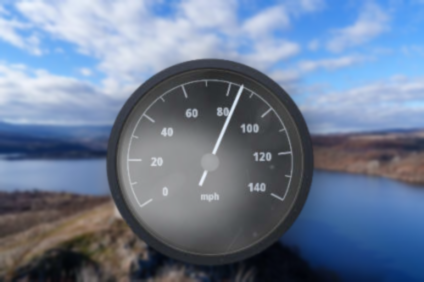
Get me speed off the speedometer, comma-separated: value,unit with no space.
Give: 85,mph
